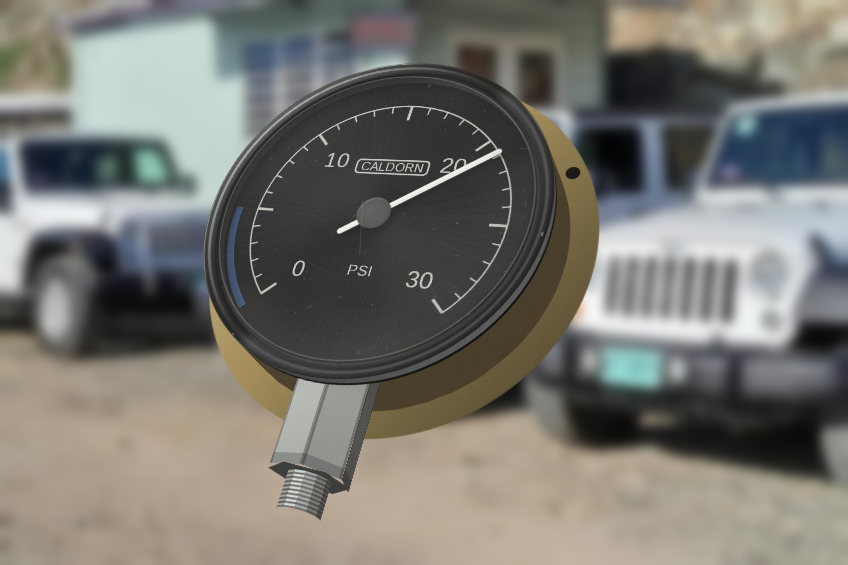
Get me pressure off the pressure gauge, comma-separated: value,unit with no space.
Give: 21,psi
